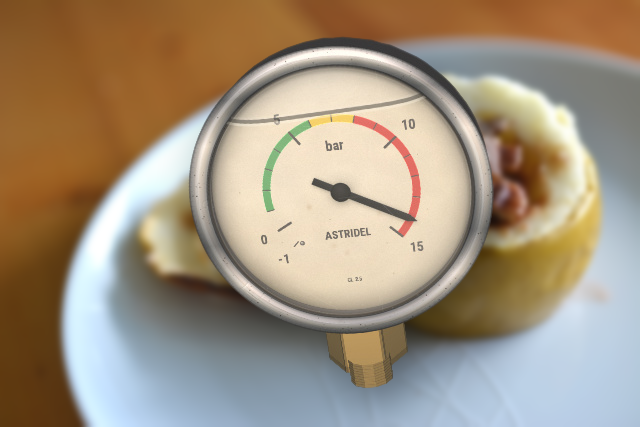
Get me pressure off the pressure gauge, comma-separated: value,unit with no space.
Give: 14,bar
